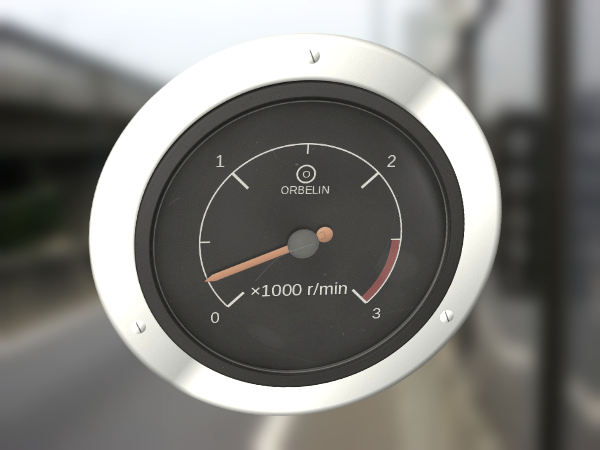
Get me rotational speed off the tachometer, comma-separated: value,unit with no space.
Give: 250,rpm
